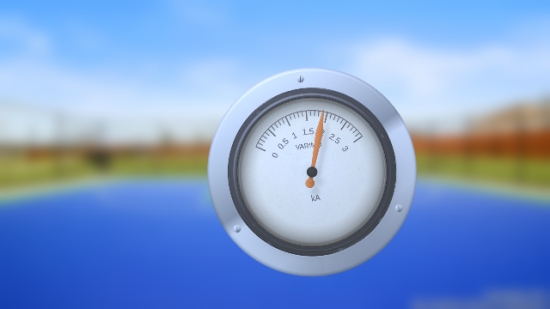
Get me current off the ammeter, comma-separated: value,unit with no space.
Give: 1.9,kA
